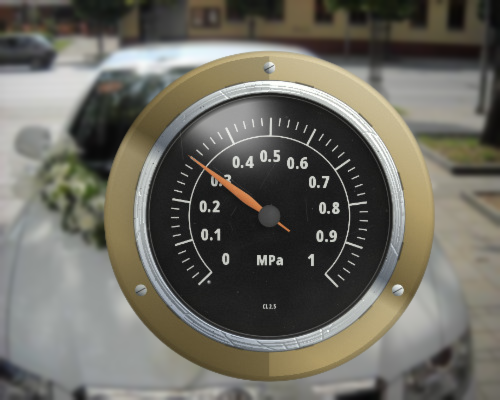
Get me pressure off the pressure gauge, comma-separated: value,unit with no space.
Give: 0.3,MPa
